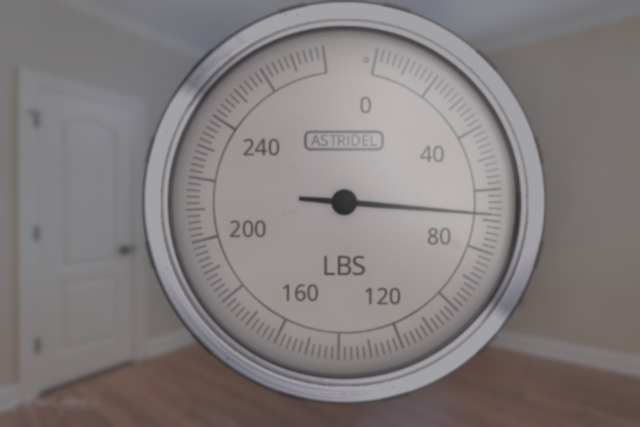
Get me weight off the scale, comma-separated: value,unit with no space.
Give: 68,lb
